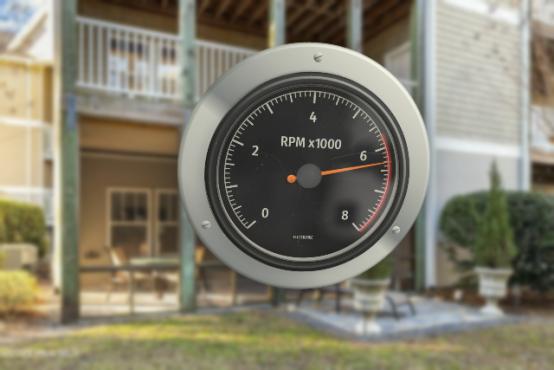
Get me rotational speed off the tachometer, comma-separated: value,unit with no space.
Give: 6300,rpm
